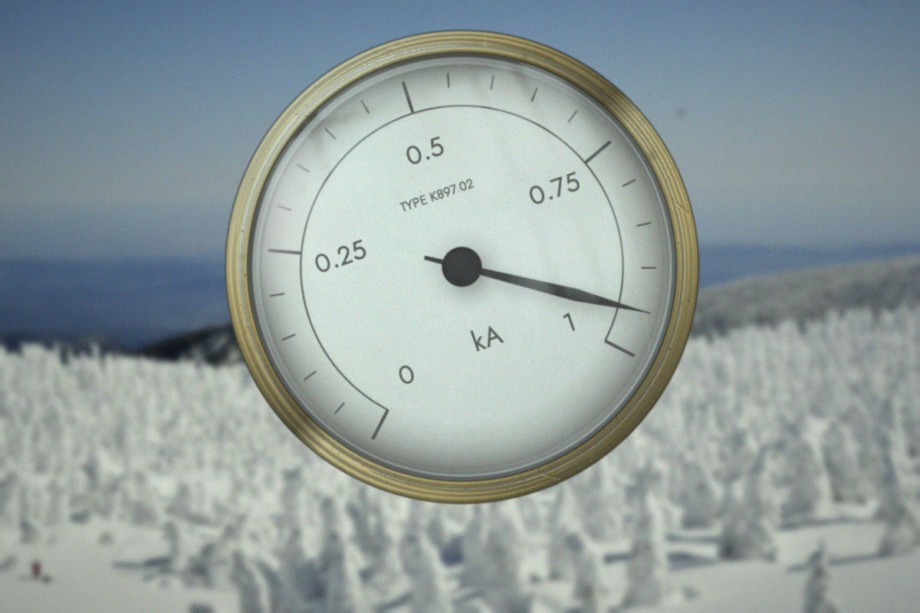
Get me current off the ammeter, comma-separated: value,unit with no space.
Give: 0.95,kA
